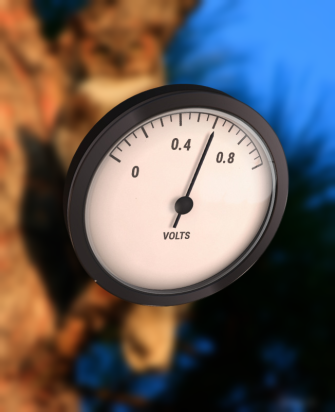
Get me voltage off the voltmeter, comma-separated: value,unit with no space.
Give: 0.6,V
